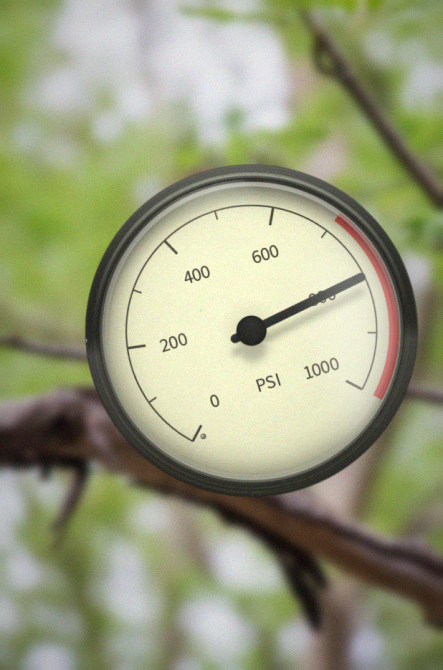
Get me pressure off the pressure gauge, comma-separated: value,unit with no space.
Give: 800,psi
